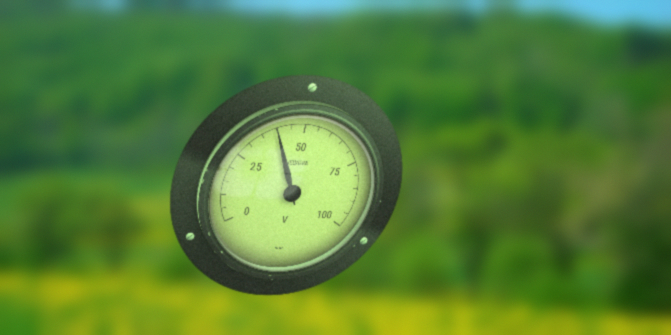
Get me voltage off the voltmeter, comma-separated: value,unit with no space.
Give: 40,V
